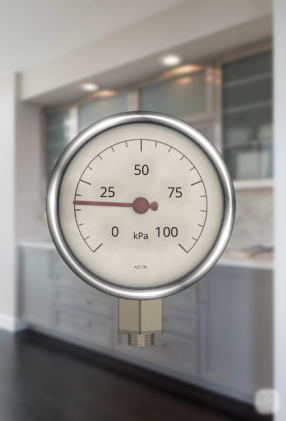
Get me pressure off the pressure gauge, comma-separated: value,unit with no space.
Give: 17.5,kPa
